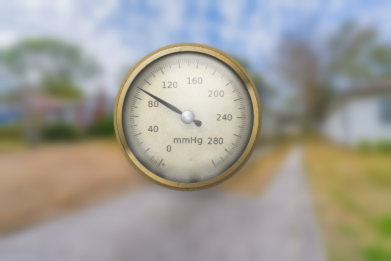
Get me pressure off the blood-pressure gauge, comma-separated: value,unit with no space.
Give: 90,mmHg
